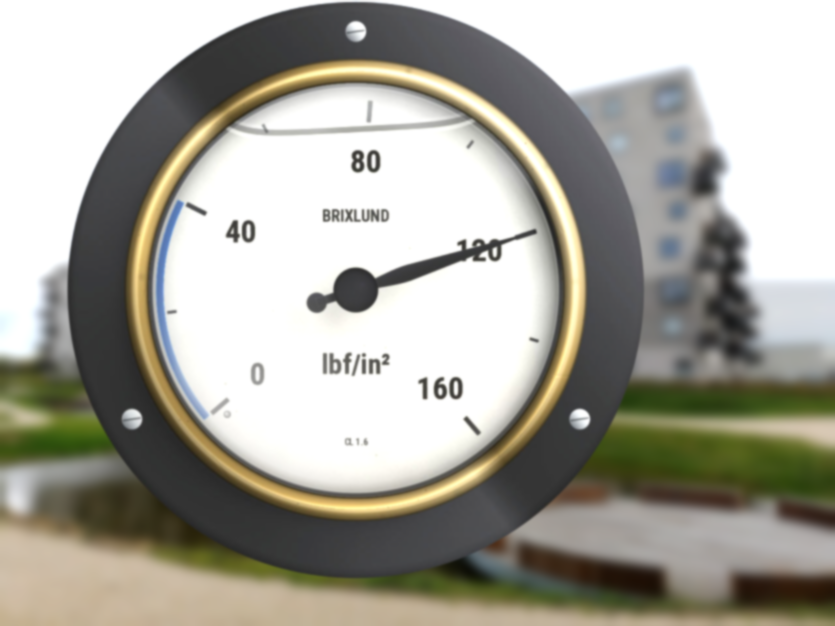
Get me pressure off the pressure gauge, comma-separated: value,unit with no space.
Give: 120,psi
